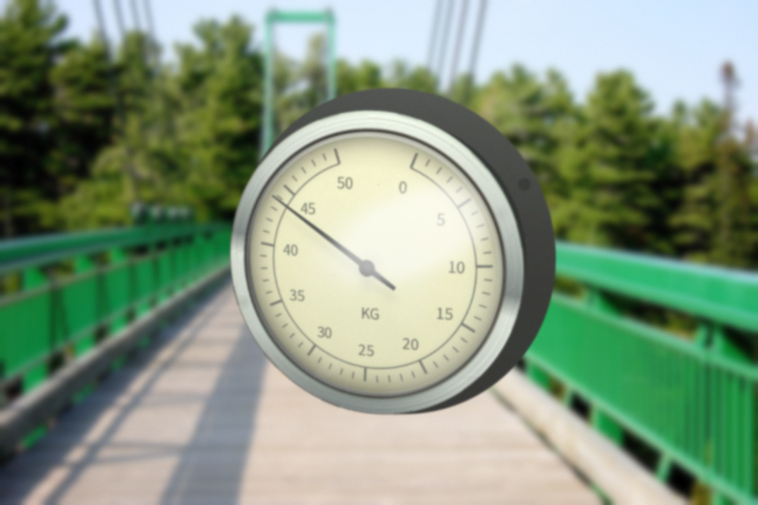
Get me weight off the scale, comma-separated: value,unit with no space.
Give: 44,kg
